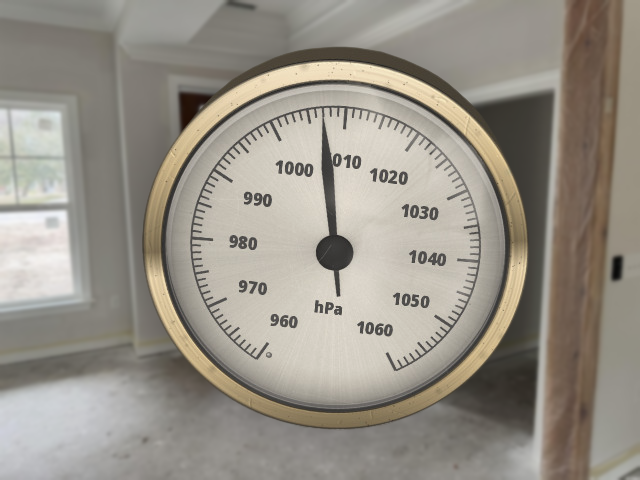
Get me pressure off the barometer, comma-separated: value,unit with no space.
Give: 1007,hPa
